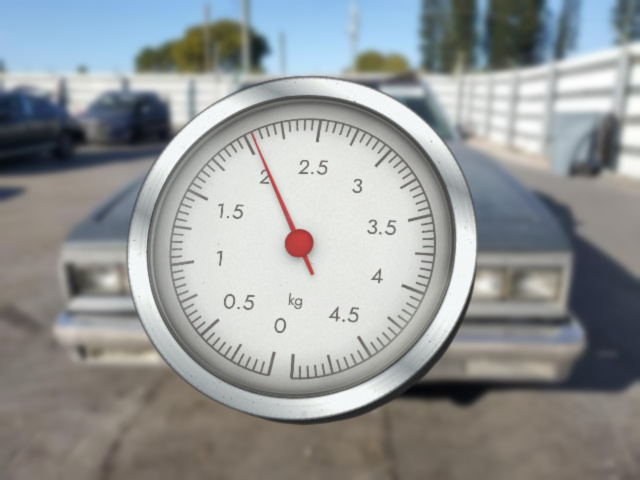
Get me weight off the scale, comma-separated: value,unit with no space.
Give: 2.05,kg
